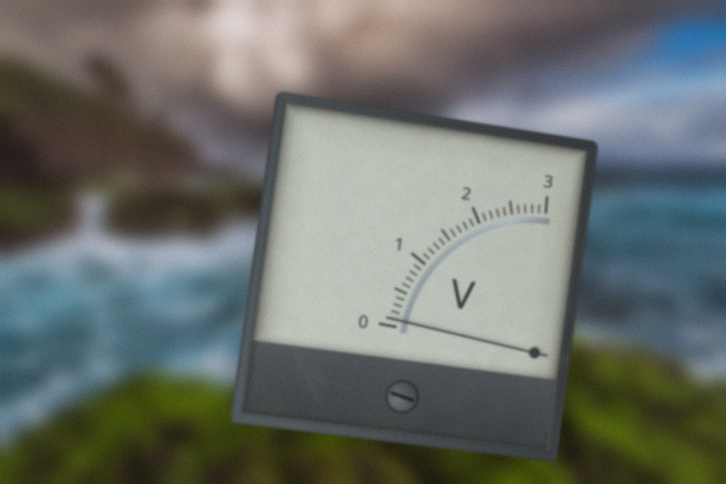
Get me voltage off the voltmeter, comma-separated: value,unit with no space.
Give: 0.1,V
